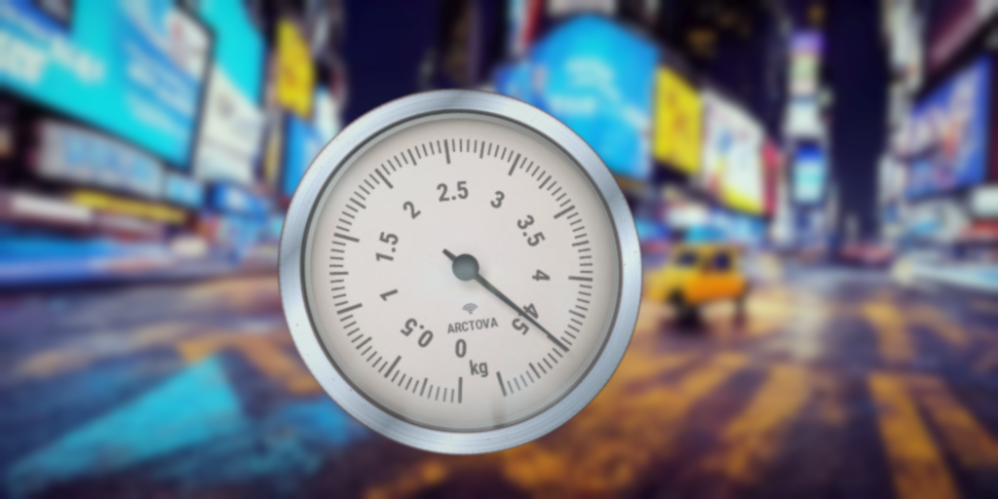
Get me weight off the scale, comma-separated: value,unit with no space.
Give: 4.5,kg
